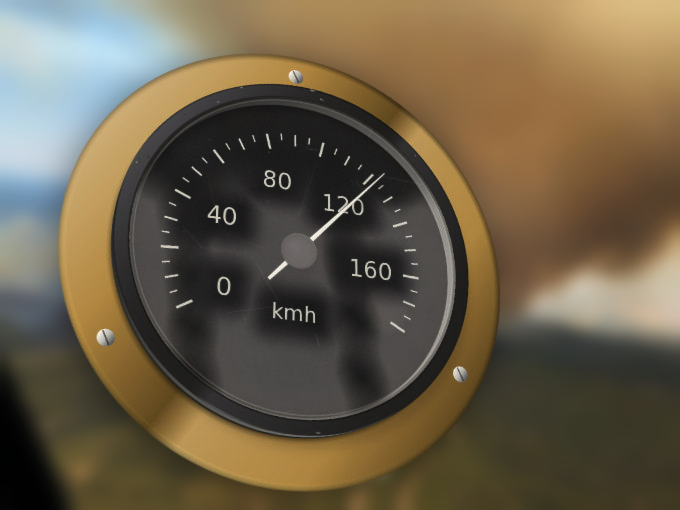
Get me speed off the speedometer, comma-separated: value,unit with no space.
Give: 122.5,km/h
